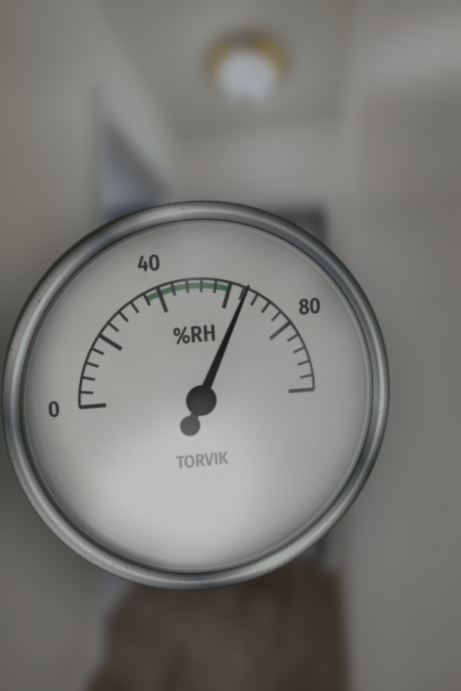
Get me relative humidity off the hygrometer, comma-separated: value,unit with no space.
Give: 64,%
